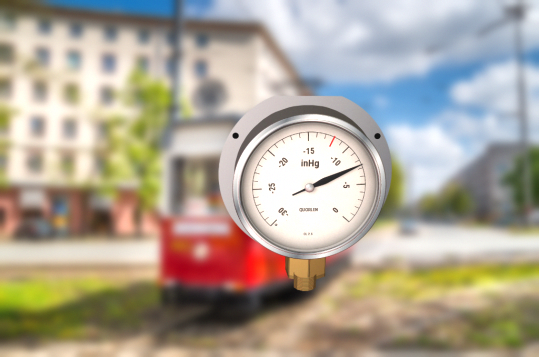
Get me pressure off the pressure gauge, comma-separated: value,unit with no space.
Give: -7.5,inHg
